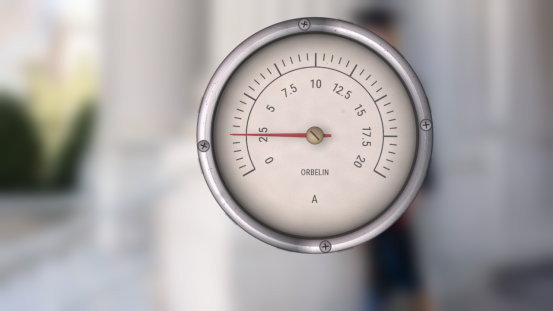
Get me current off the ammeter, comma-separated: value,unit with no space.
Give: 2.5,A
